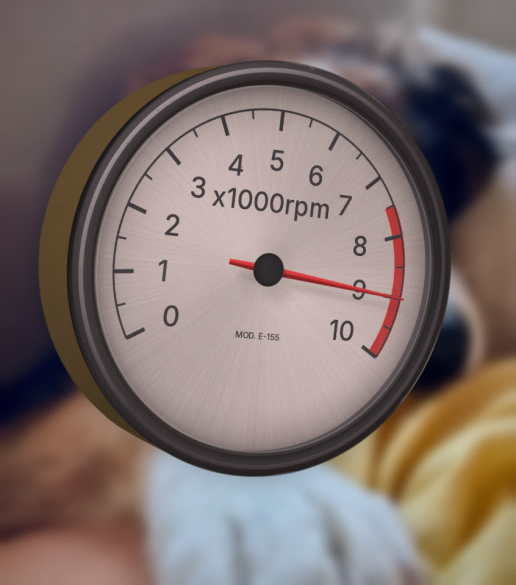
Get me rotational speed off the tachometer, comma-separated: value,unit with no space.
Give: 9000,rpm
